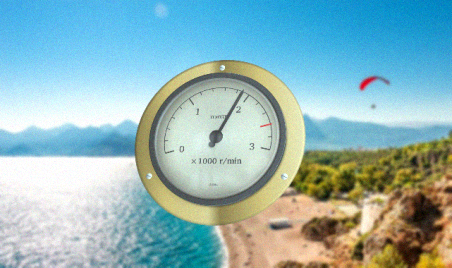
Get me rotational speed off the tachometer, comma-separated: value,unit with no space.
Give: 1900,rpm
